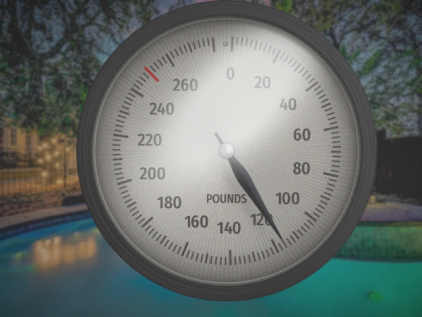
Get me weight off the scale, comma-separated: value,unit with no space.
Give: 116,lb
